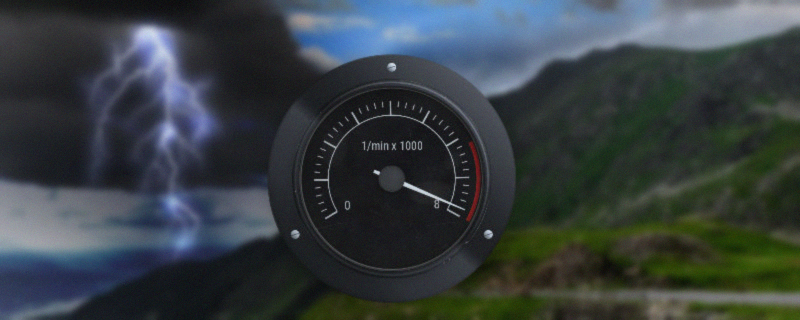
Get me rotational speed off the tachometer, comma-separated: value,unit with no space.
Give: 7800,rpm
